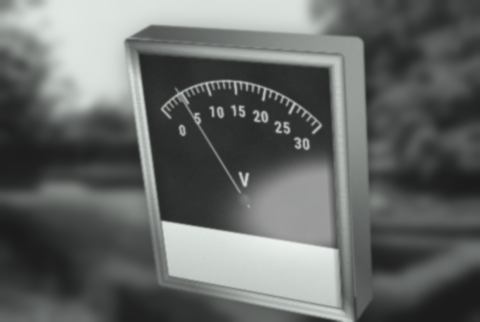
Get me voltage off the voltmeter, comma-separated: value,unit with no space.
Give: 5,V
